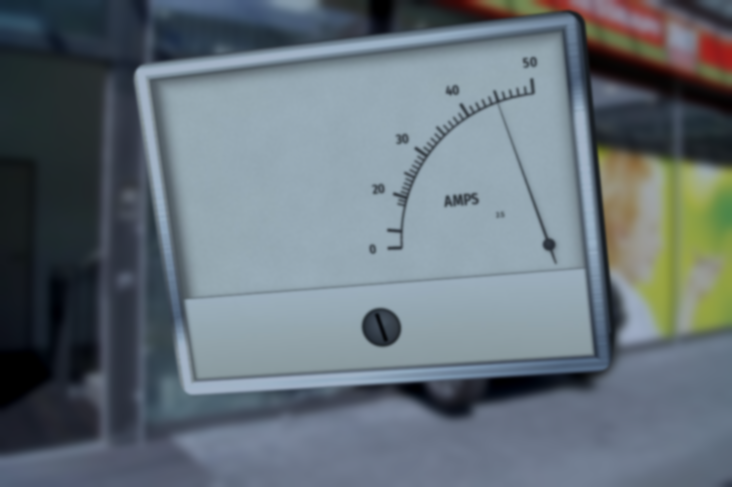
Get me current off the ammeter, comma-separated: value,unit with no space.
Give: 45,A
